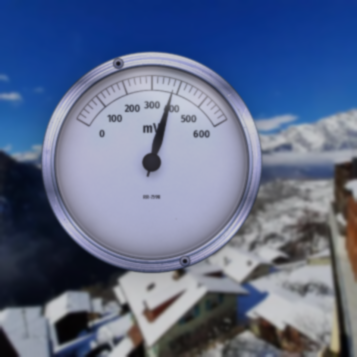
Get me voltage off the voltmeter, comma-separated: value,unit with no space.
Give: 380,mV
